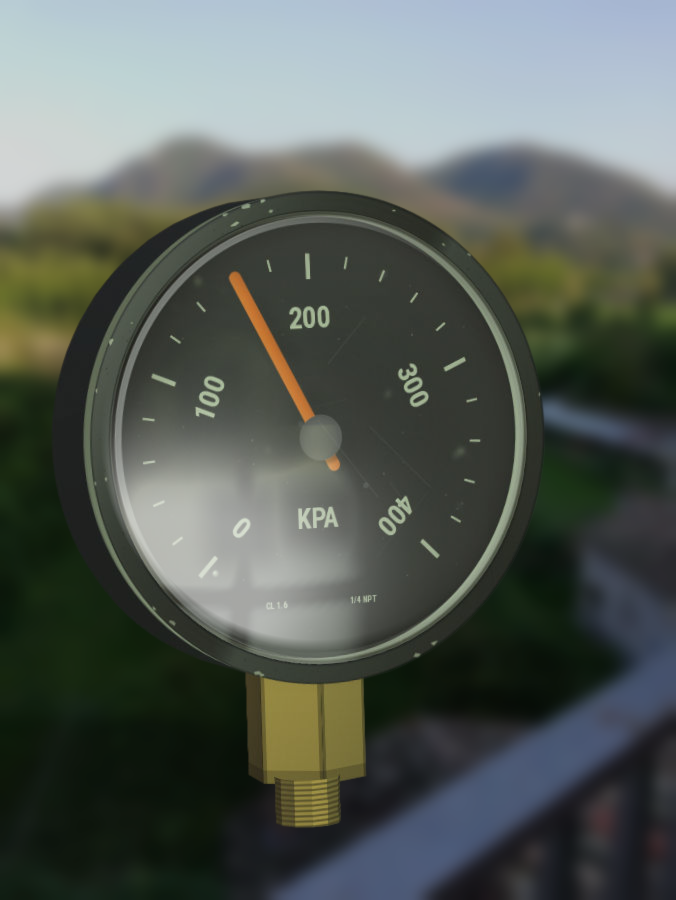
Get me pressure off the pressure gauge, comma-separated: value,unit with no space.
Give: 160,kPa
